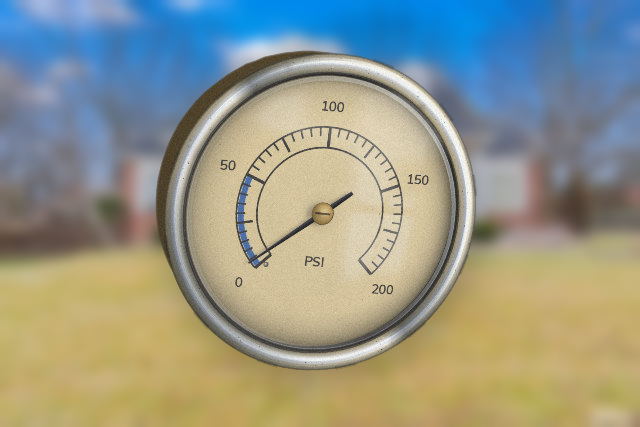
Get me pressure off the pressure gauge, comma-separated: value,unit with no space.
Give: 5,psi
